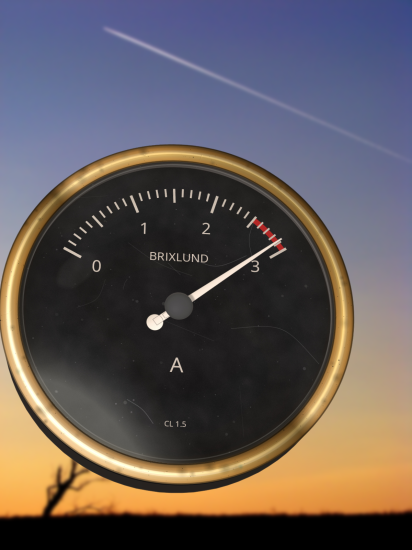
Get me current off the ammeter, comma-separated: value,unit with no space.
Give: 2.9,A
